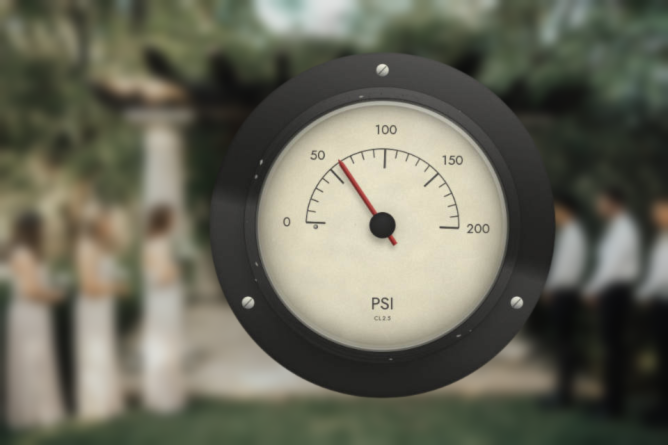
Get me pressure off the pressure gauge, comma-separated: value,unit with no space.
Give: 60,psi
